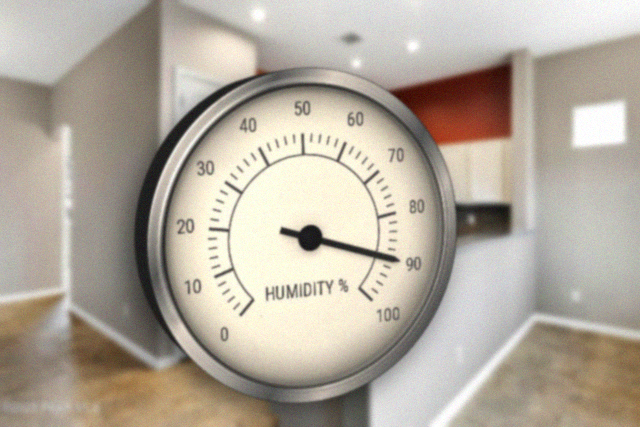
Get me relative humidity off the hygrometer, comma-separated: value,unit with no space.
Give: 90,%
